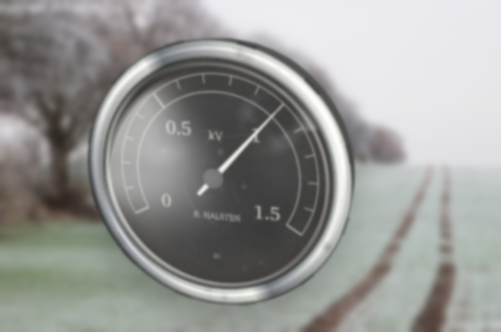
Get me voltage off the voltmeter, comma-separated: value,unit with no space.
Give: 1,kV
